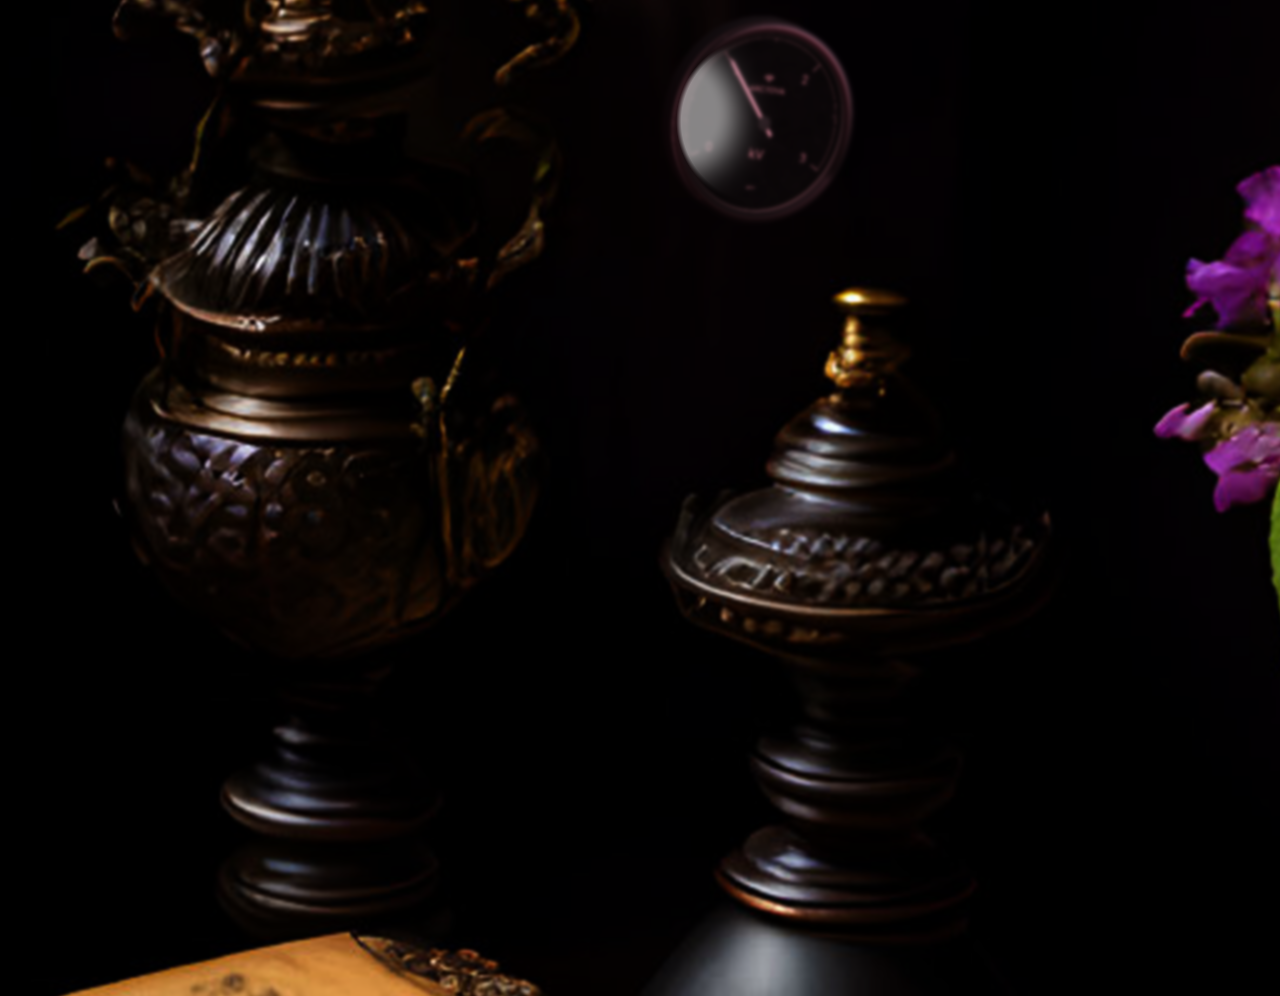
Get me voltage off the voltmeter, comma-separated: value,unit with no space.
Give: 1,kV
